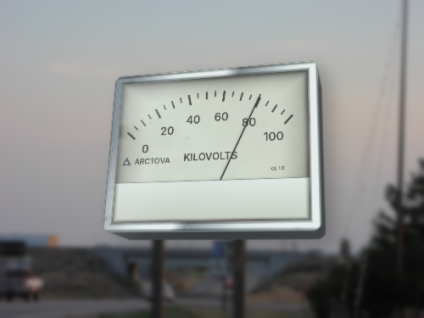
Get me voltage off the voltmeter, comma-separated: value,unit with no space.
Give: 80,kV
